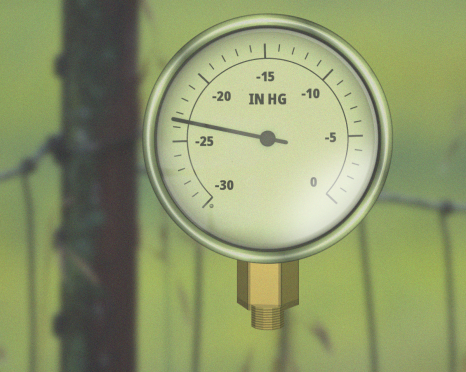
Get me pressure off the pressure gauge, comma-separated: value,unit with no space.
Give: -23.5,inHg
